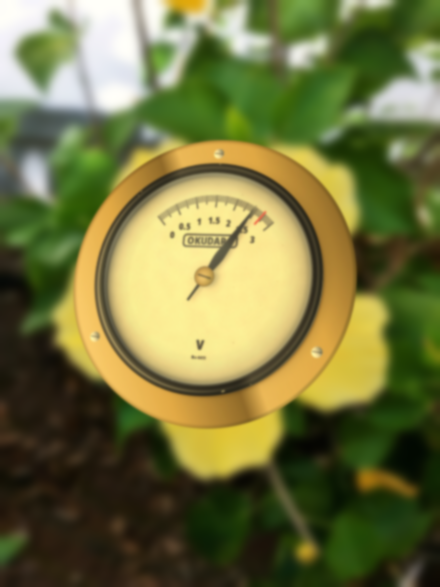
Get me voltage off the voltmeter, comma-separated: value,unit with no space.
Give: 2.5,V
